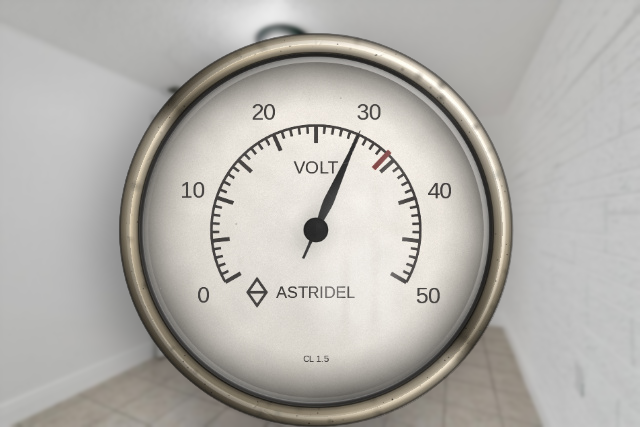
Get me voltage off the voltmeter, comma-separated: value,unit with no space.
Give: 30,V
